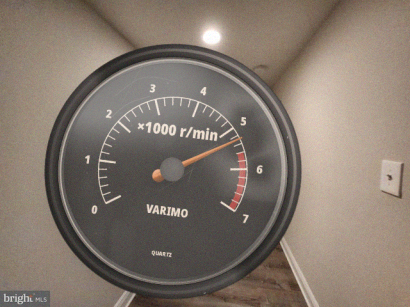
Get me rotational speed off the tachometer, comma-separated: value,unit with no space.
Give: 5300,rpm
